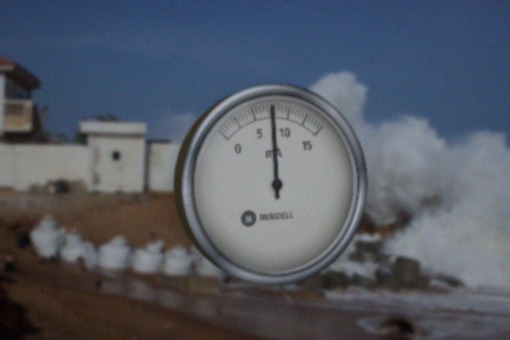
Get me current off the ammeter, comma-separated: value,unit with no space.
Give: 7.5,mA
